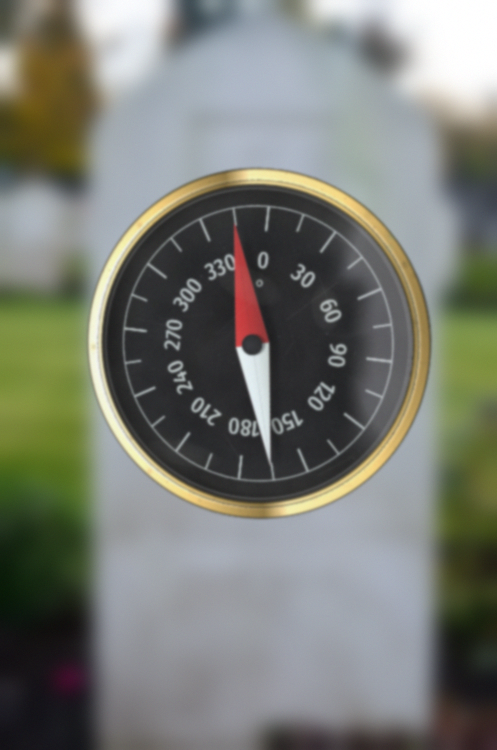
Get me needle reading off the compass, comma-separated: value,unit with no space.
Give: 345,°
